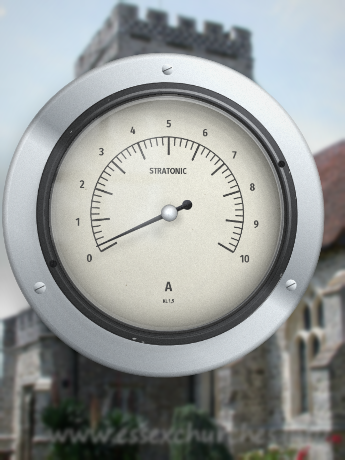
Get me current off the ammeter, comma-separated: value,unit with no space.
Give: 0.2,A
